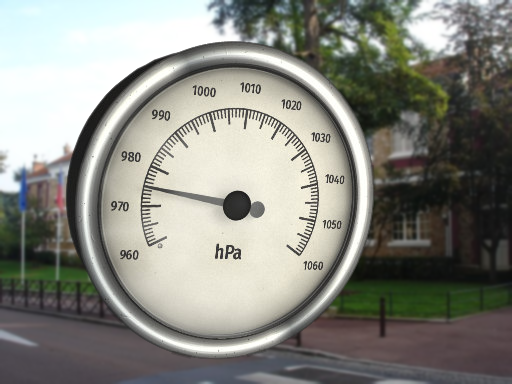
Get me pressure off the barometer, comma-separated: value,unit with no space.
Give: 975,hPa
